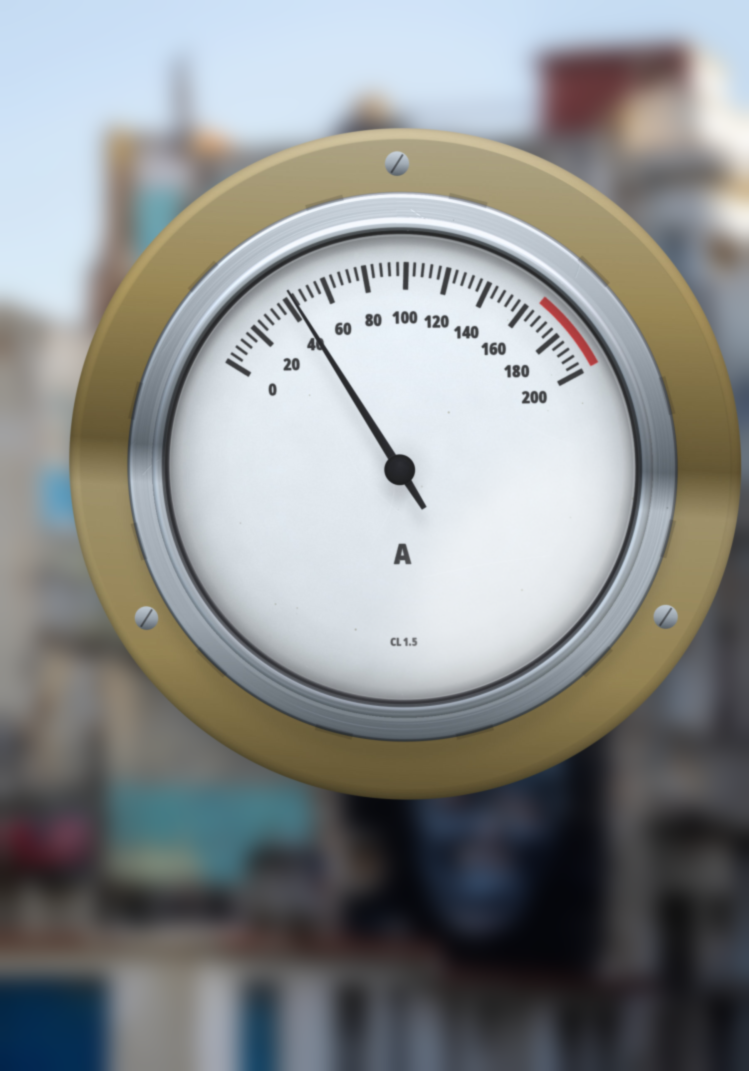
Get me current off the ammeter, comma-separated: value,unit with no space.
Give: 44,A
